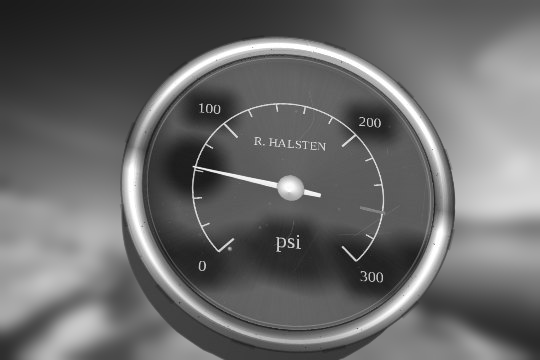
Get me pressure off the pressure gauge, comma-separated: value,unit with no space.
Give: 60,psi
